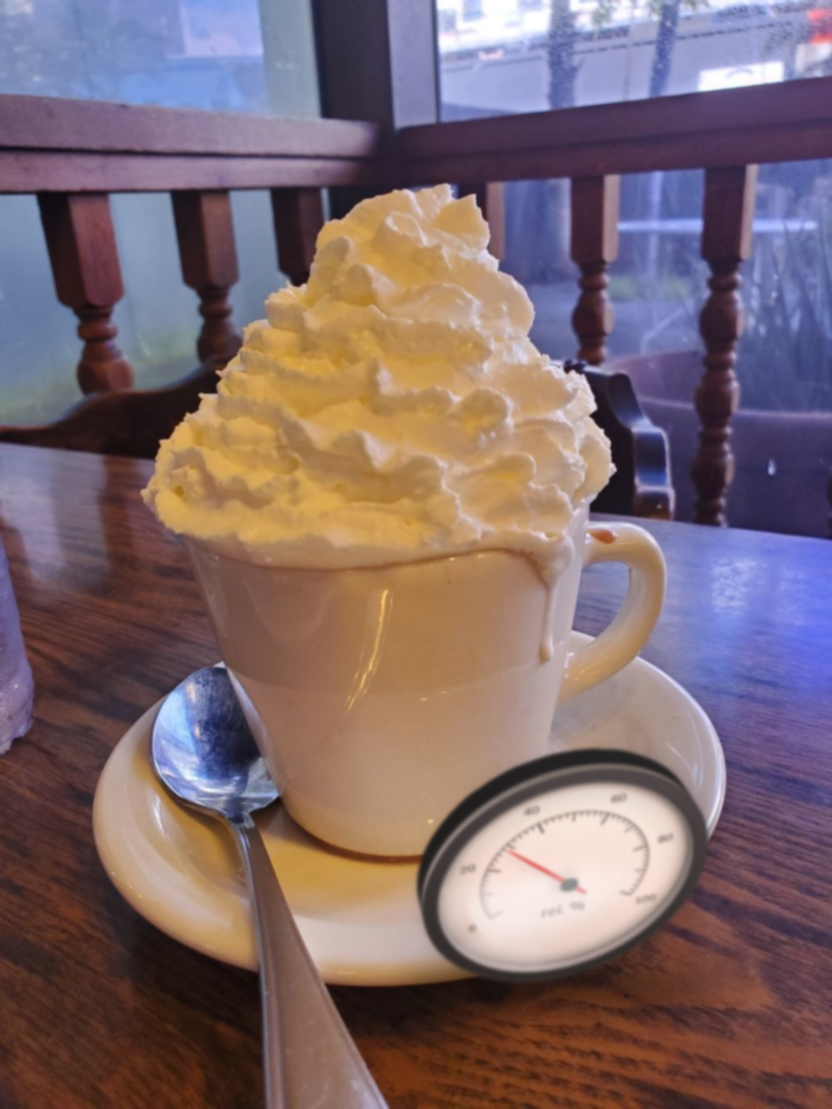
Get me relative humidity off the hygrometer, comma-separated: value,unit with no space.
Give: 30,%
